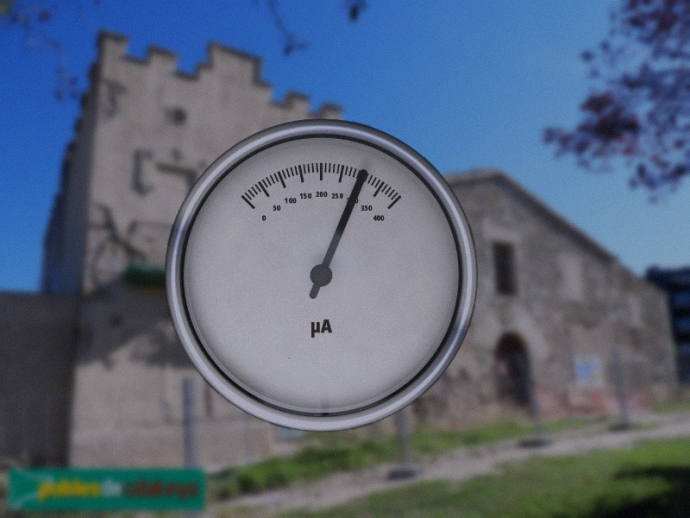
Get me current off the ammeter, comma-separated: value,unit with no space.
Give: 300,µA
